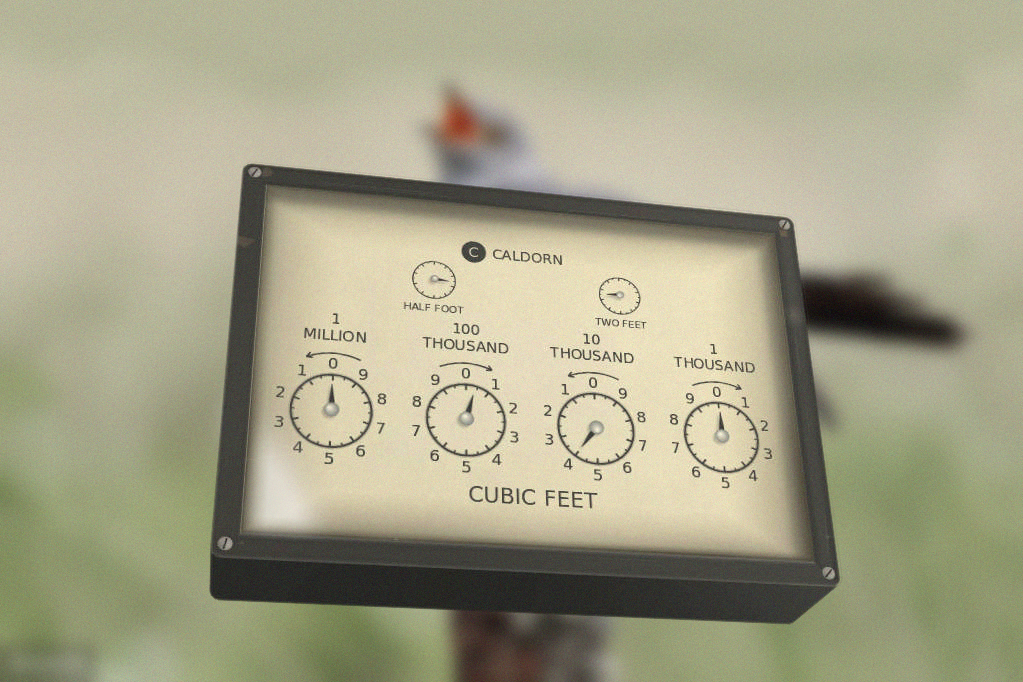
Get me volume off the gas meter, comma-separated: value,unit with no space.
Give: 4000,ft³
